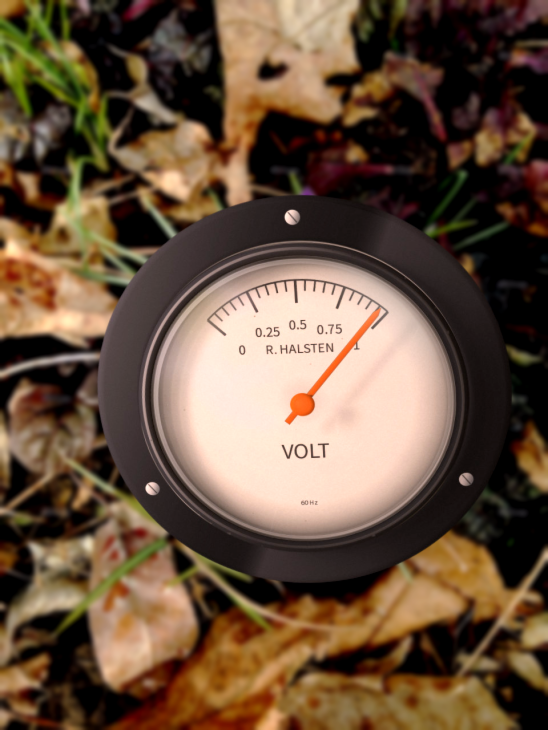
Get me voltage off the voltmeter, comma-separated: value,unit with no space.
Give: 0.95,V
